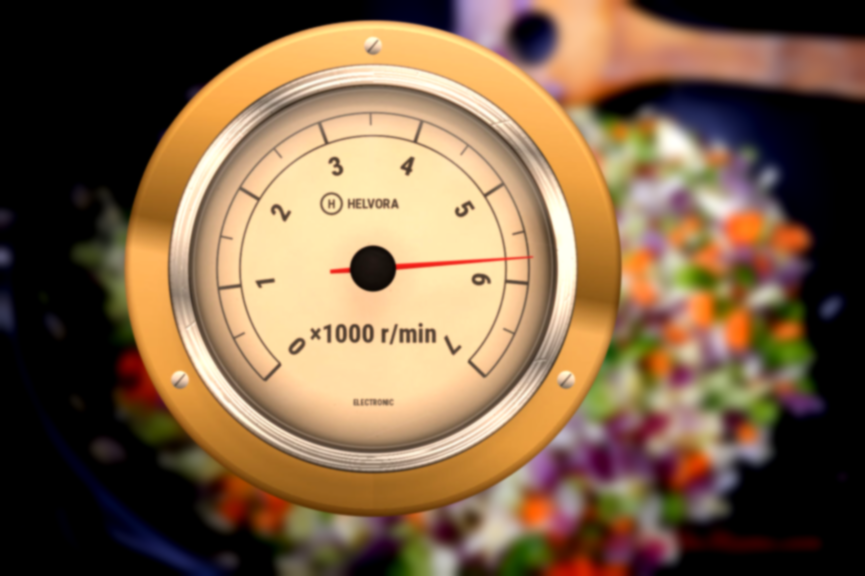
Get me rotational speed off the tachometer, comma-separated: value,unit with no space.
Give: 5750,rpm
